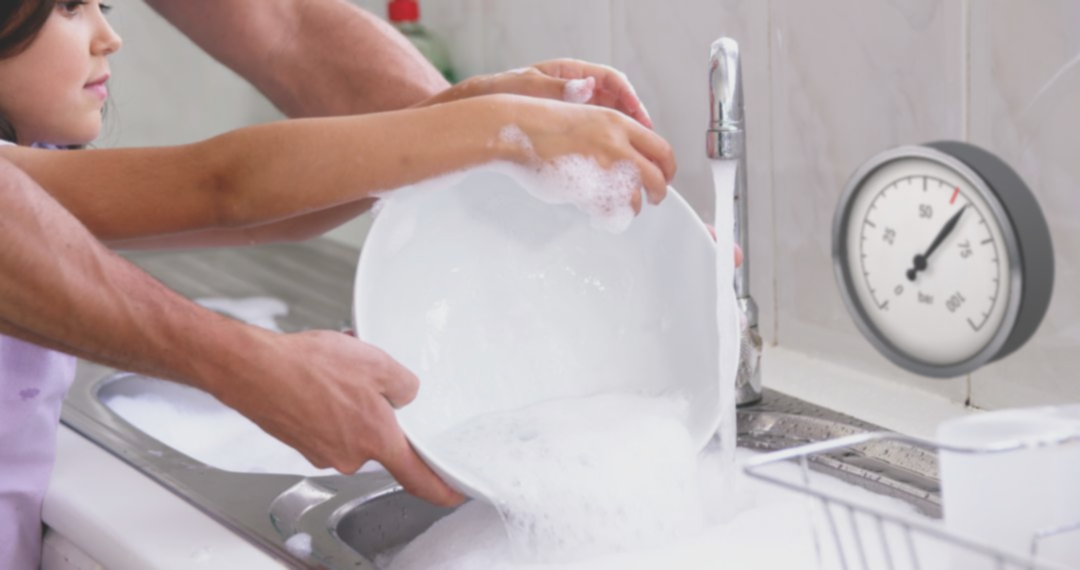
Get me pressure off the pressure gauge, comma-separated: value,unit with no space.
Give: 65,bar
